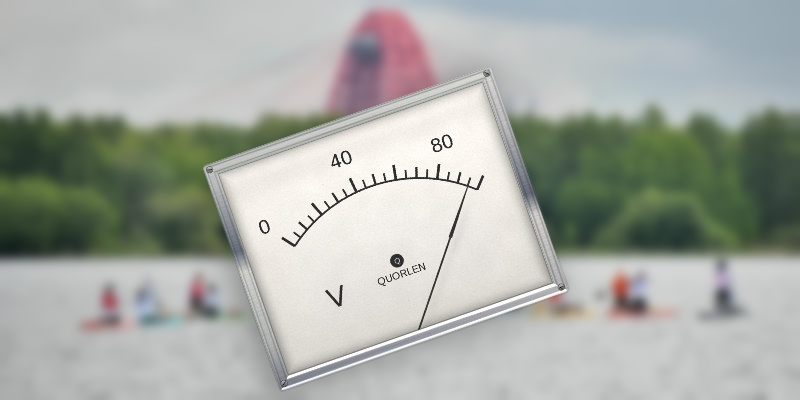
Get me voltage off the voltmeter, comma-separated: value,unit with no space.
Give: 95,V
